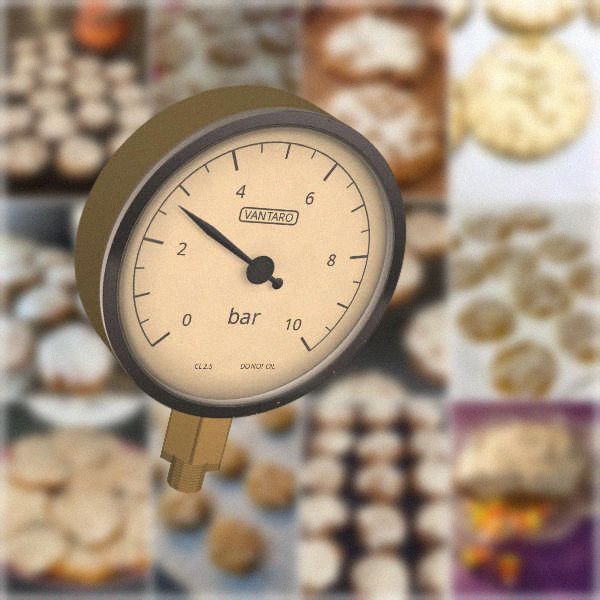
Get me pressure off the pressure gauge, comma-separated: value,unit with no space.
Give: 2.75,bar
